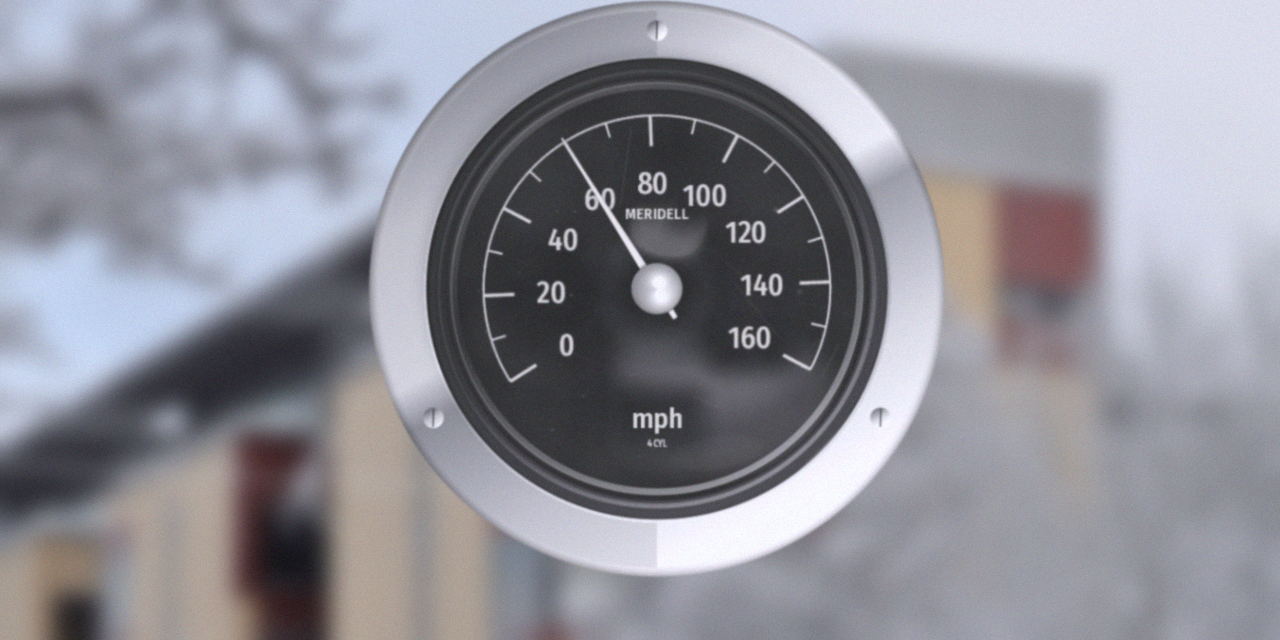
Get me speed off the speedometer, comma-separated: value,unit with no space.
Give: 60,mph
